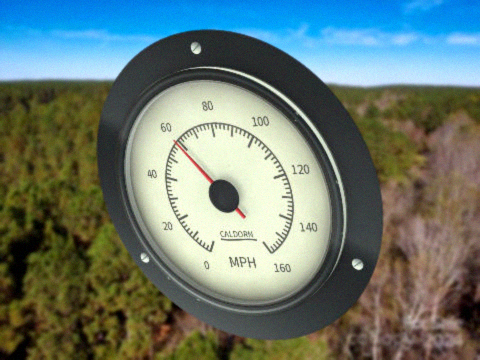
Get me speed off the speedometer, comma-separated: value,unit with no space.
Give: 60,mph
